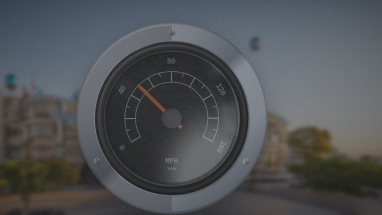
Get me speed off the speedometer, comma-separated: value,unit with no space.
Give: 50,mph
